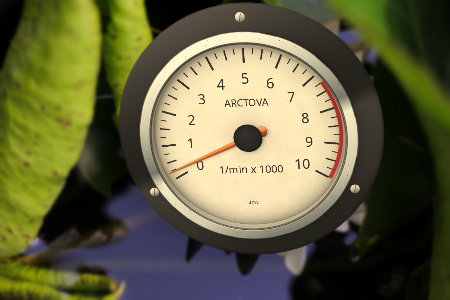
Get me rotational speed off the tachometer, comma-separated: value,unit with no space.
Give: 250,rpm
